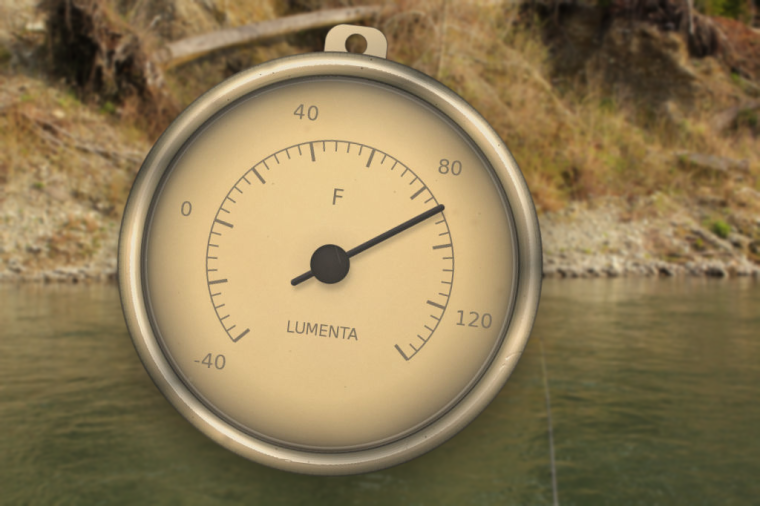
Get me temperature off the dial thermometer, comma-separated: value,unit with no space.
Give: 88,°F
